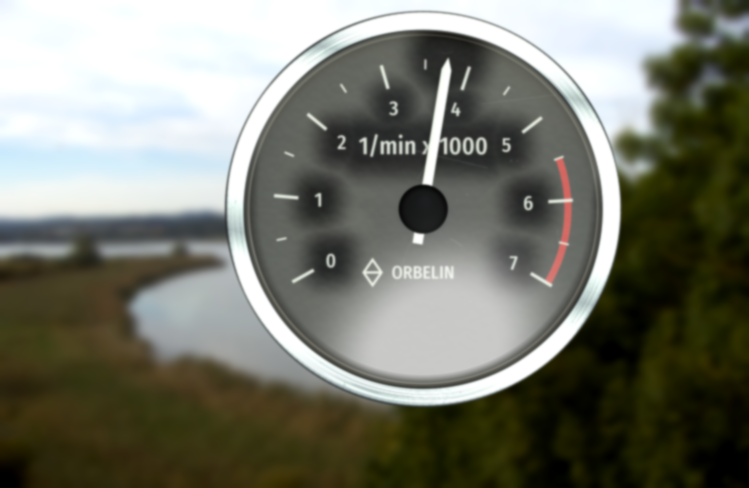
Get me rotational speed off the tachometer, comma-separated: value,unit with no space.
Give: 3750,rpm
